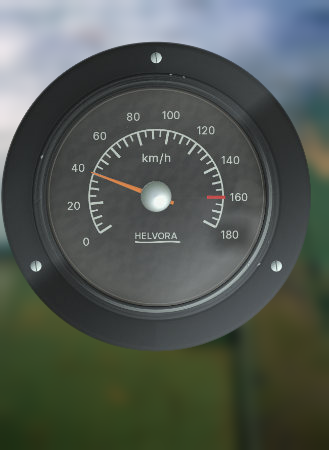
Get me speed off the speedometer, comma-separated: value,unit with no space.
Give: 40,km/h
